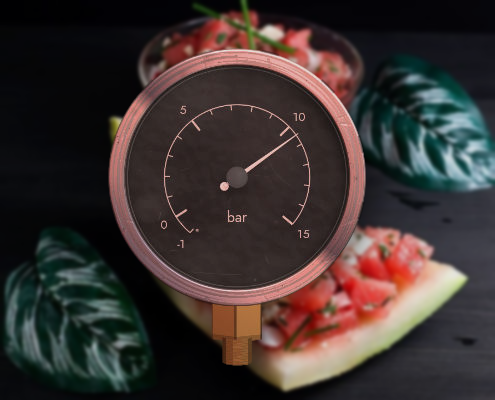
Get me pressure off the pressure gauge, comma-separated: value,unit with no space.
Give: 10.5,bar
